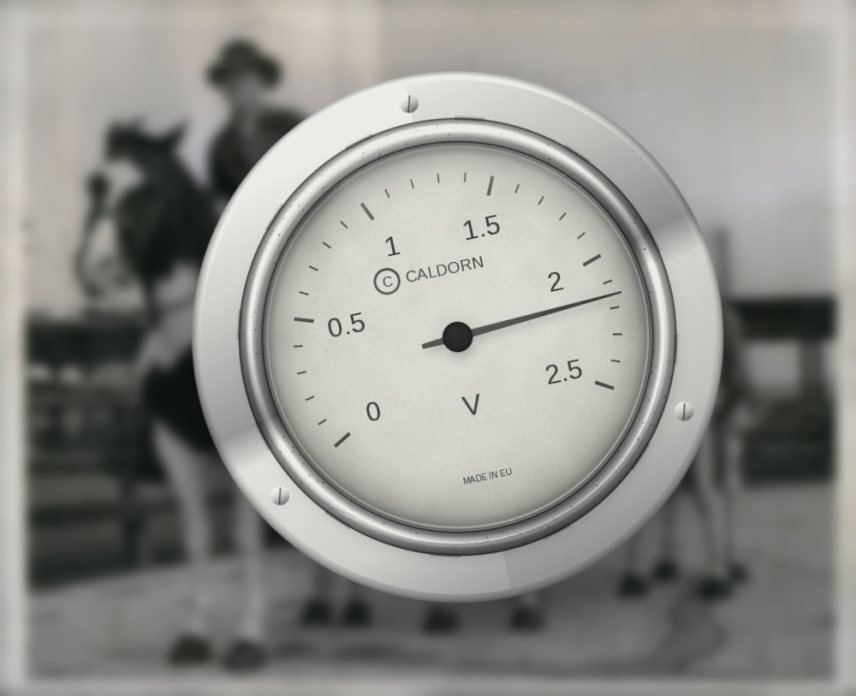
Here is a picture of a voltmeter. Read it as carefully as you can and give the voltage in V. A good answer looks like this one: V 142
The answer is V 2.15
